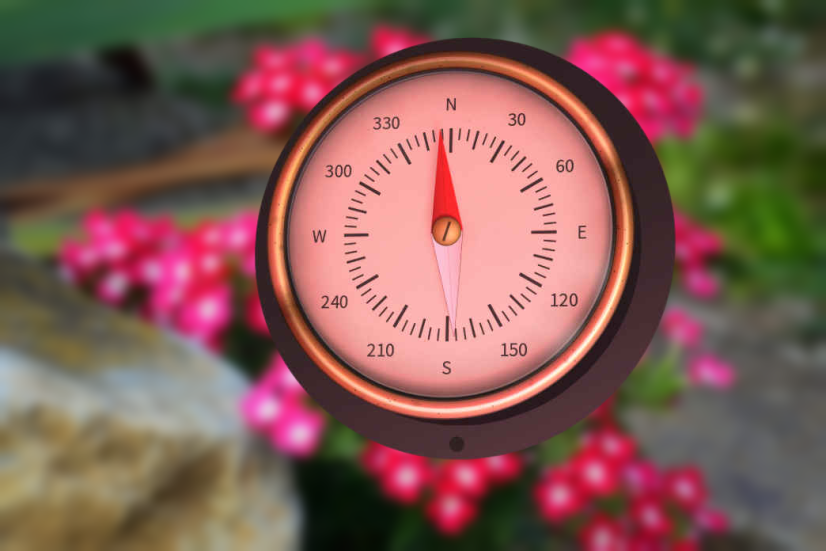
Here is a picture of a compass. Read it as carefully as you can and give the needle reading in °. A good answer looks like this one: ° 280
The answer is ° 355
